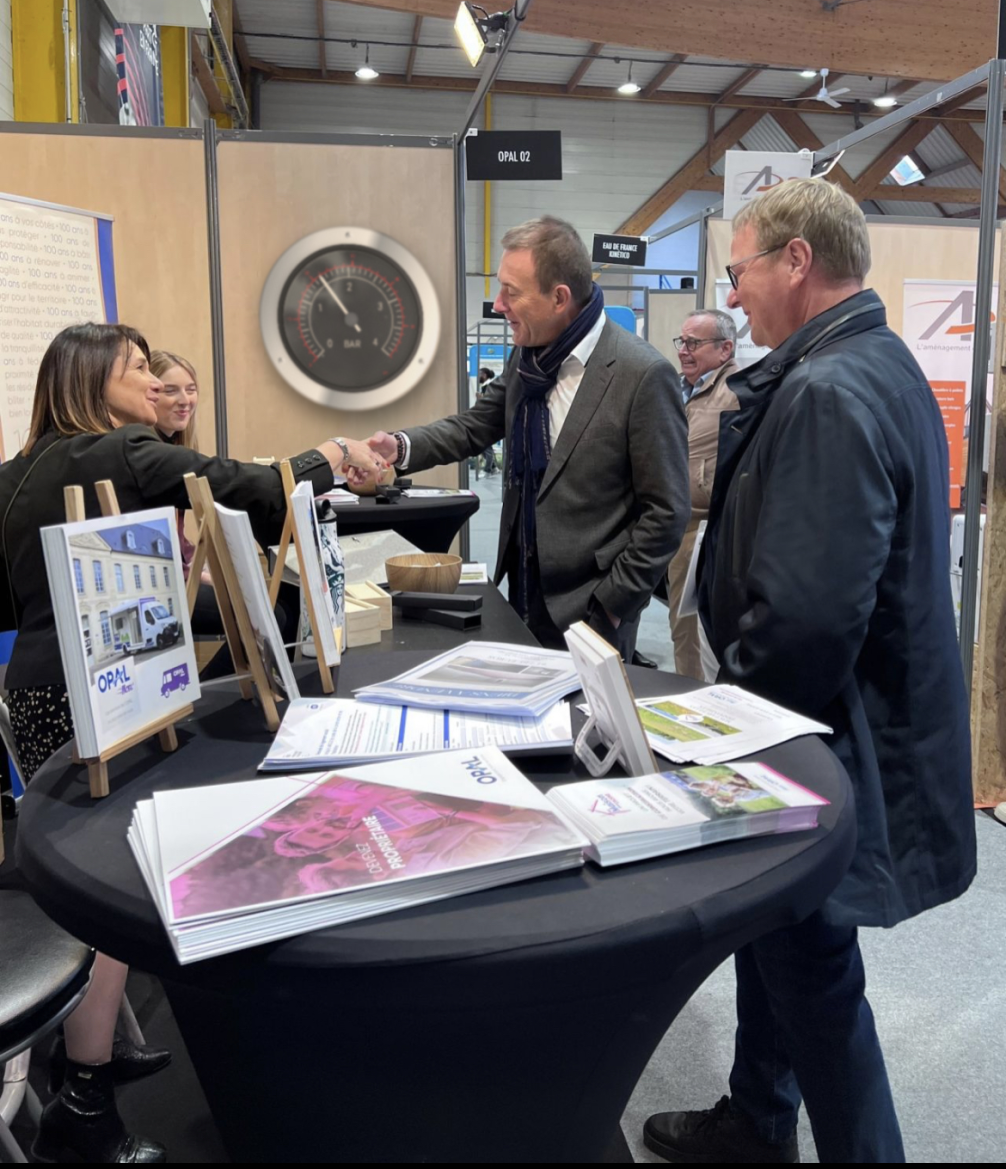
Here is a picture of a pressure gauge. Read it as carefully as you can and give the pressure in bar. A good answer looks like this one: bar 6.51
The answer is bar 1.5
